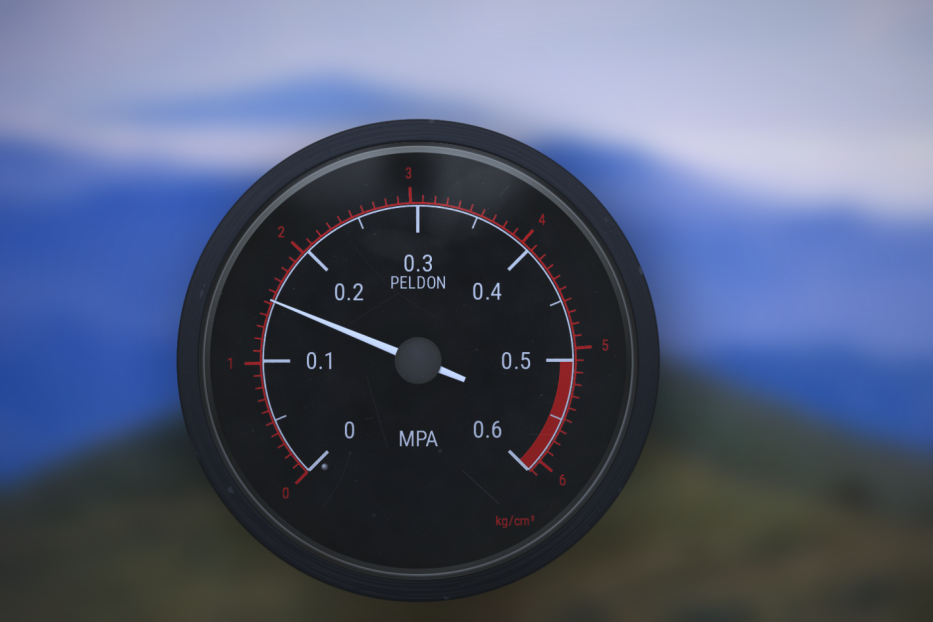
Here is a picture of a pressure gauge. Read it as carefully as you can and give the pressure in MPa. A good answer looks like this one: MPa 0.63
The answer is MPa 0.15
